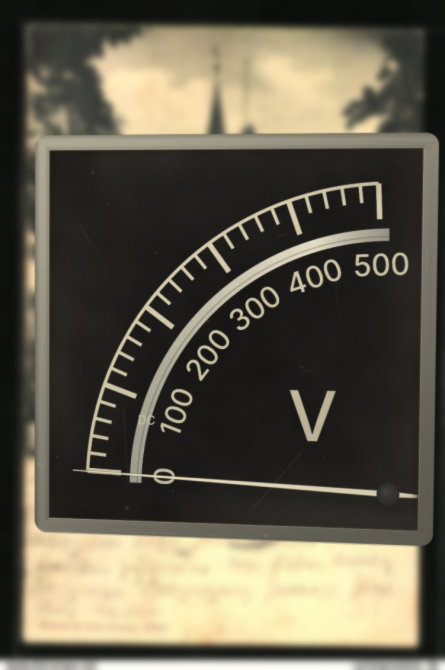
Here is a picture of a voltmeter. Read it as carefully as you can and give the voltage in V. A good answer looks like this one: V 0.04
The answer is V 0
